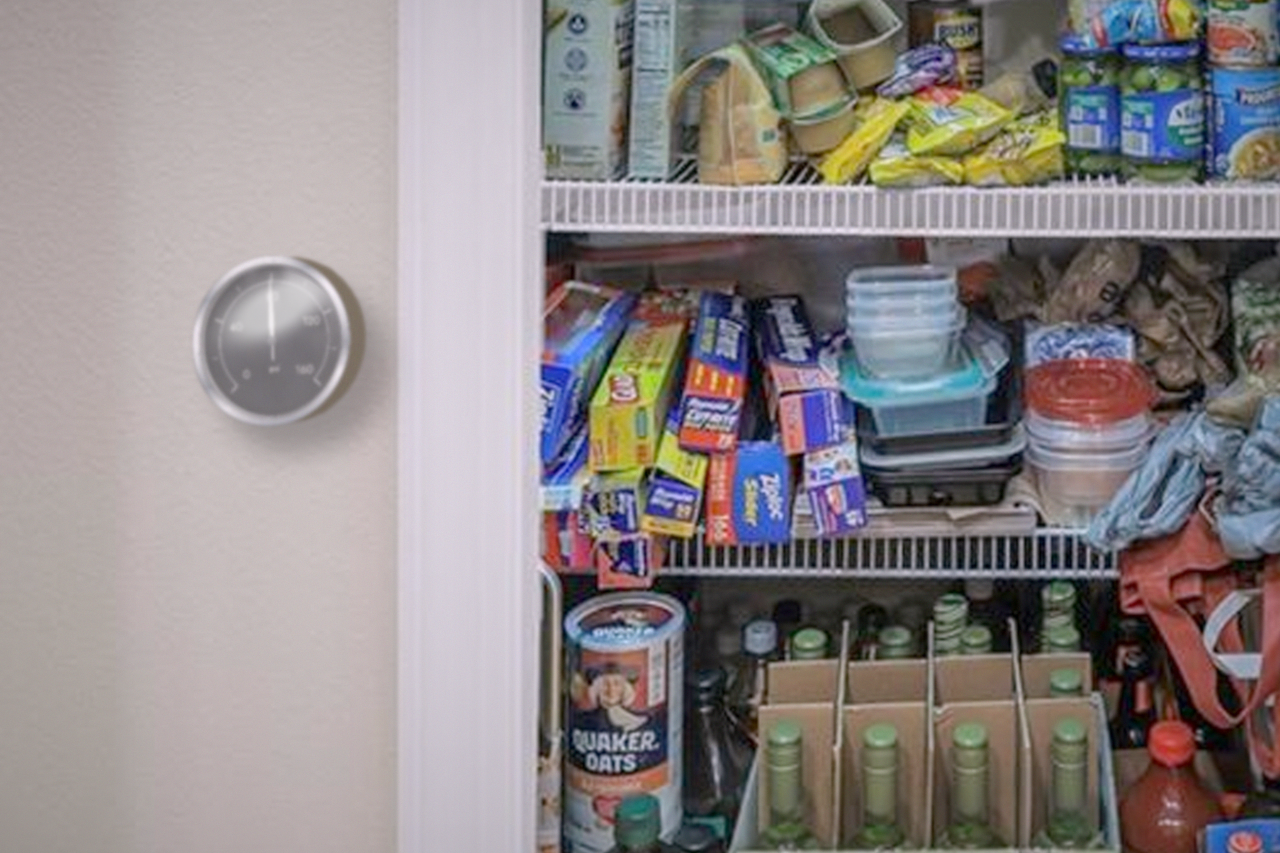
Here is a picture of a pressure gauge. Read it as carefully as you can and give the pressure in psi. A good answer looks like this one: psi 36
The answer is psi 80
